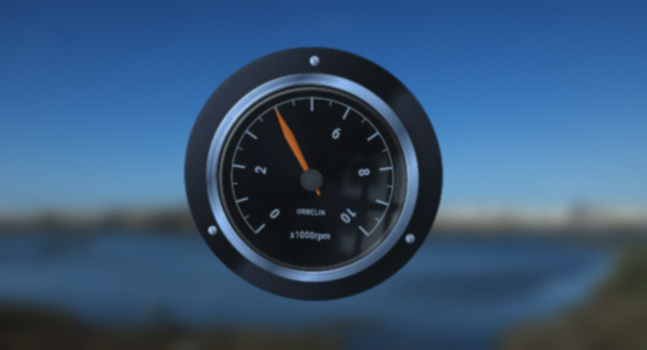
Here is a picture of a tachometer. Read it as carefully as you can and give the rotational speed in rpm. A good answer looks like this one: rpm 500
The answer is rpm 4000
